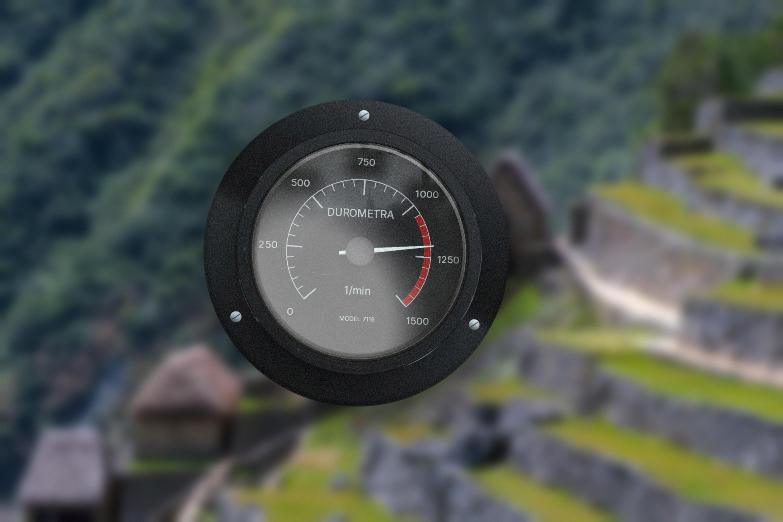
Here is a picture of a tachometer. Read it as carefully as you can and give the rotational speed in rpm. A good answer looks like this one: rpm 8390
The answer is rpm 1200
